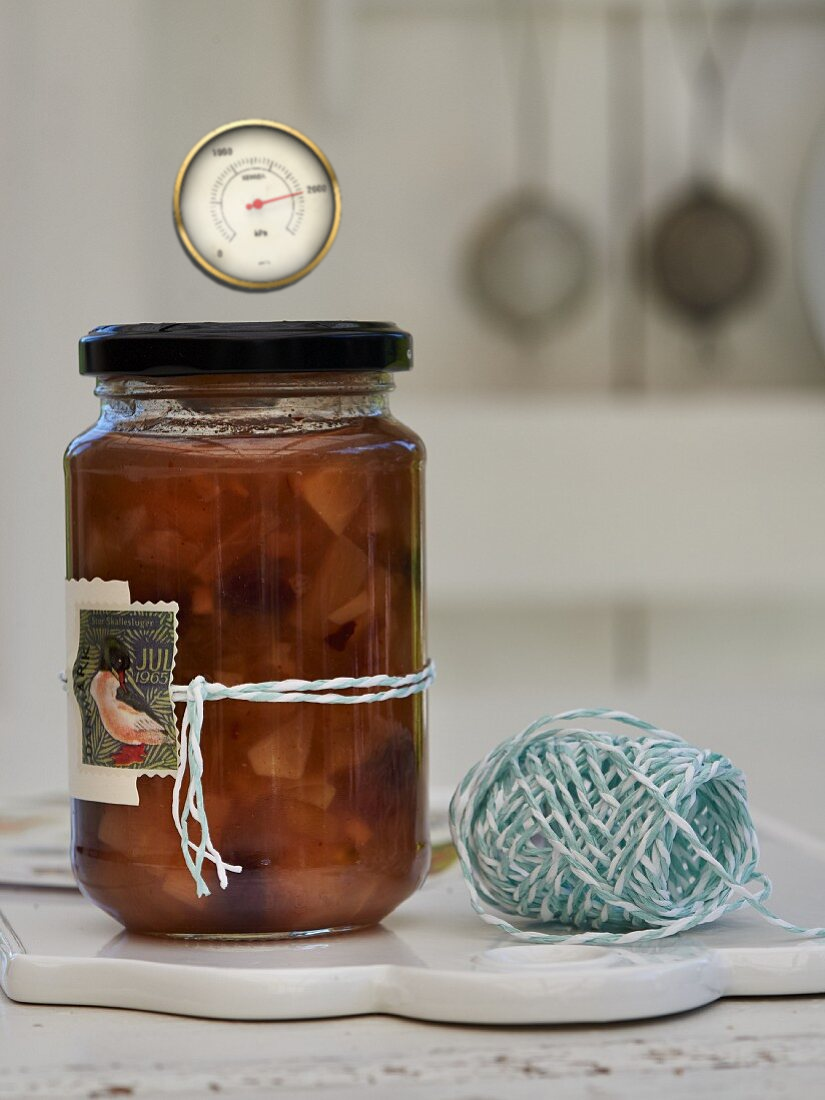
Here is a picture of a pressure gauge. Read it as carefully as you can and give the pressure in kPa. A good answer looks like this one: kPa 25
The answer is kPa 2000
